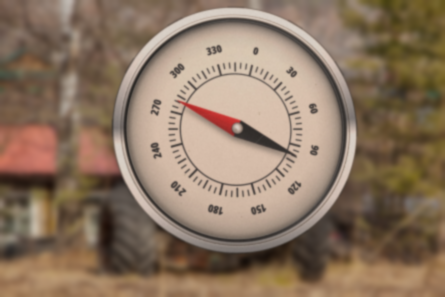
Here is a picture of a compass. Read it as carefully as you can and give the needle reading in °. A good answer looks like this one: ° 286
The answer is ° 280
